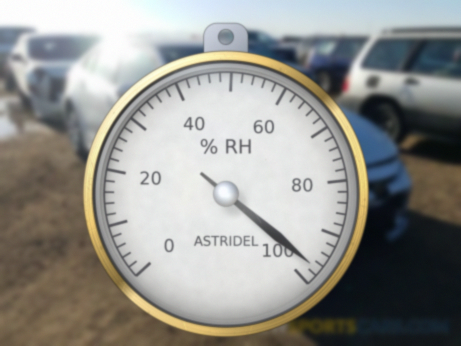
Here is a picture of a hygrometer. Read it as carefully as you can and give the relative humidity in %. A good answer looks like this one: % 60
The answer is % 97
